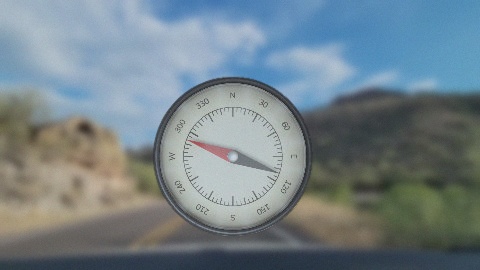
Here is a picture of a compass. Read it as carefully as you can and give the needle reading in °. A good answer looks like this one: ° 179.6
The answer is ° 290
